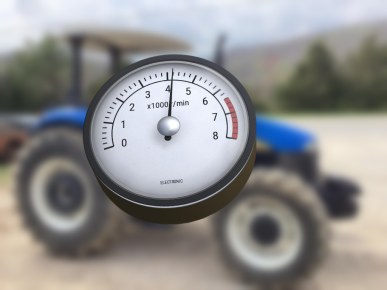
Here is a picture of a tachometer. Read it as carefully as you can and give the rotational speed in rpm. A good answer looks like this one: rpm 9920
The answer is rpm 4200
